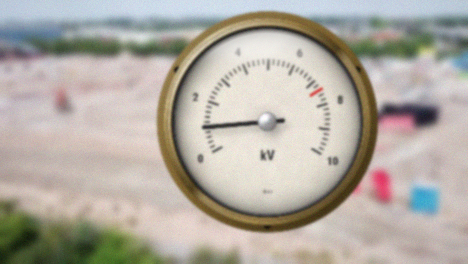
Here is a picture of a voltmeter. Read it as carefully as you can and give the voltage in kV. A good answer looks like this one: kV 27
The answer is kV 1
